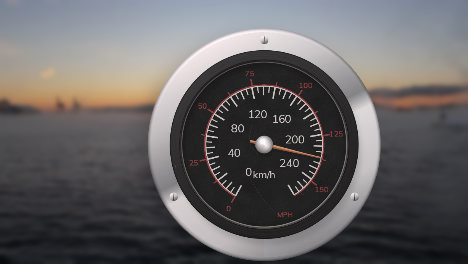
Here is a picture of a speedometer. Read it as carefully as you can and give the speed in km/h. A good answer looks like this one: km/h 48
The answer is km/h 220
